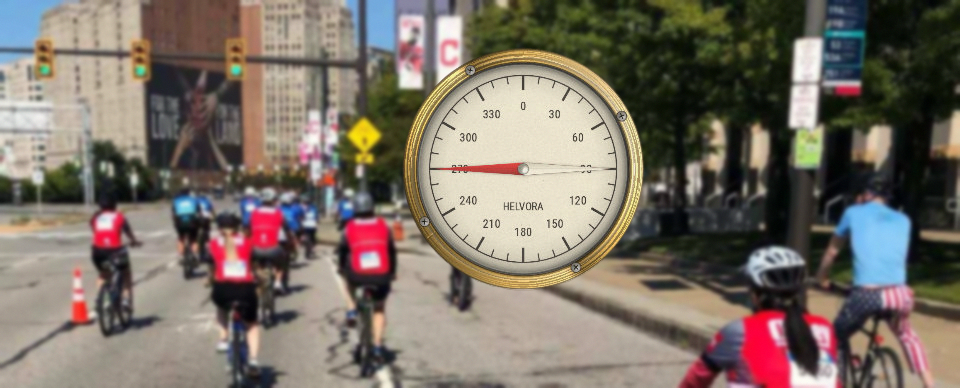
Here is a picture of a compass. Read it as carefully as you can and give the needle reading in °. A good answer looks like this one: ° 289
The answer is ° 270
